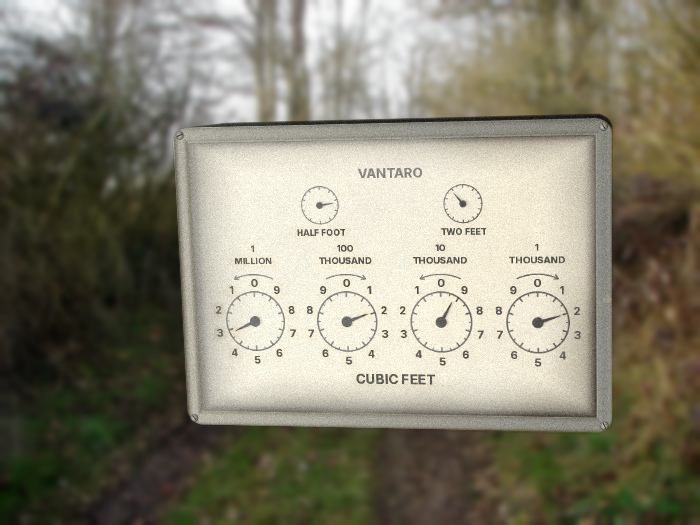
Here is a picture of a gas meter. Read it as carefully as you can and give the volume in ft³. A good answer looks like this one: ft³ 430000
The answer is ft³ 319200
